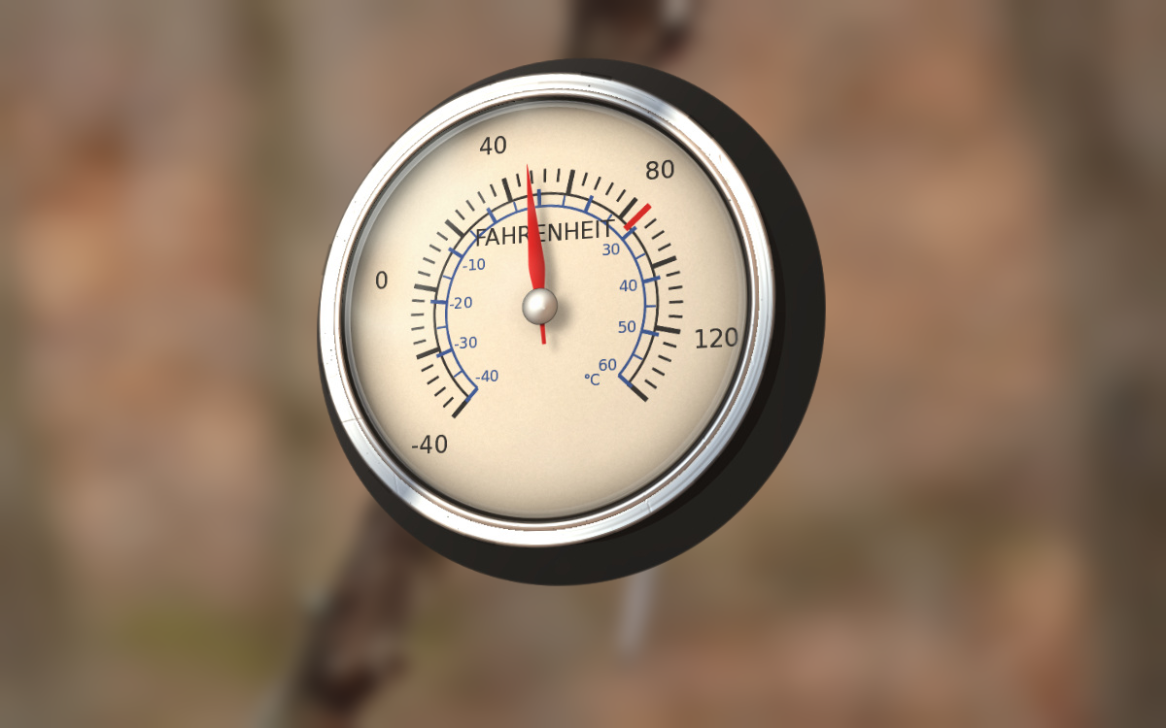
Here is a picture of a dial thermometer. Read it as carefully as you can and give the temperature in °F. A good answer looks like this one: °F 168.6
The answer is °F 48
